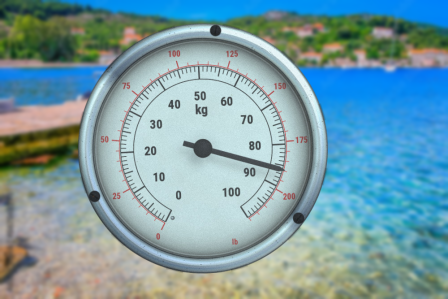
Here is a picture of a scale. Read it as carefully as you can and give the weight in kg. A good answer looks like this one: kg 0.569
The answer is kg 86
